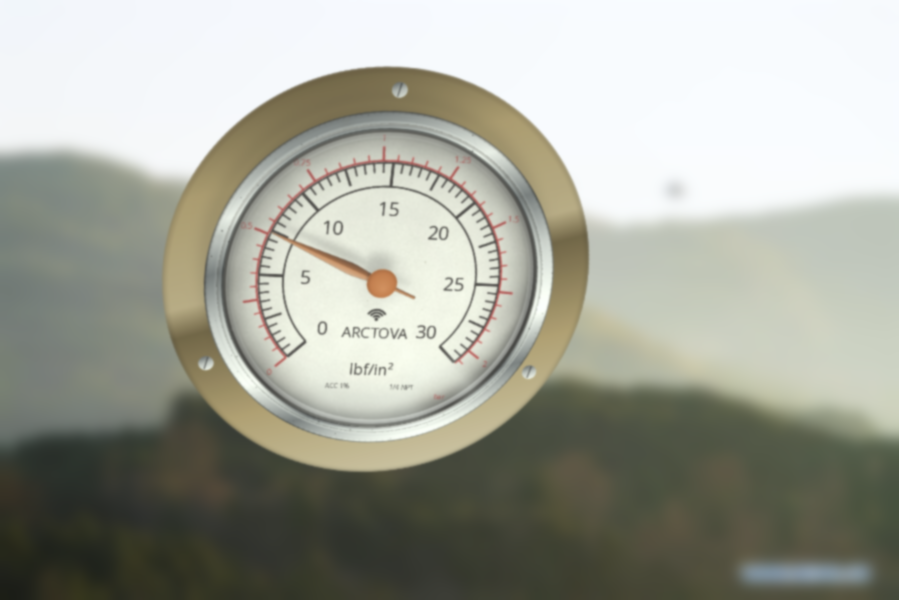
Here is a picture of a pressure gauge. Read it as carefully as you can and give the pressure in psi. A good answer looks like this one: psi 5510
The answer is psi 7.5
